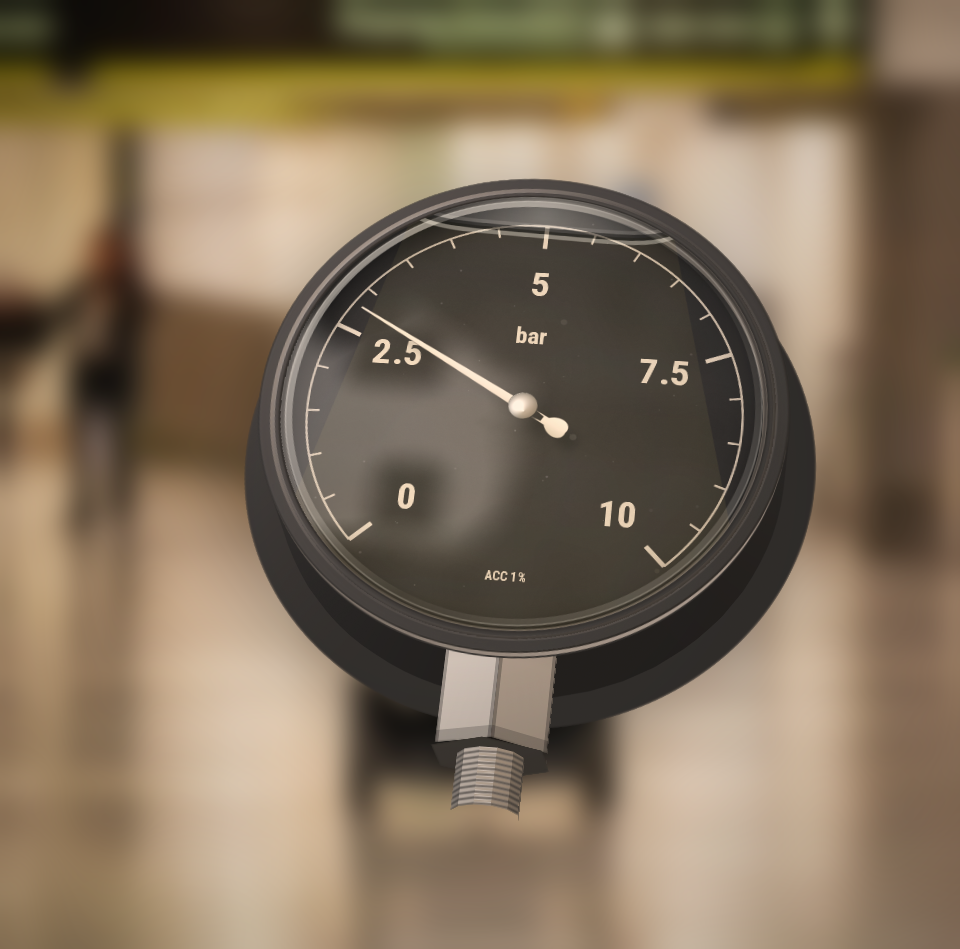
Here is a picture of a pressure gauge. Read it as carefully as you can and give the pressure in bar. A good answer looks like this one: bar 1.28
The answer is bar 2.75
